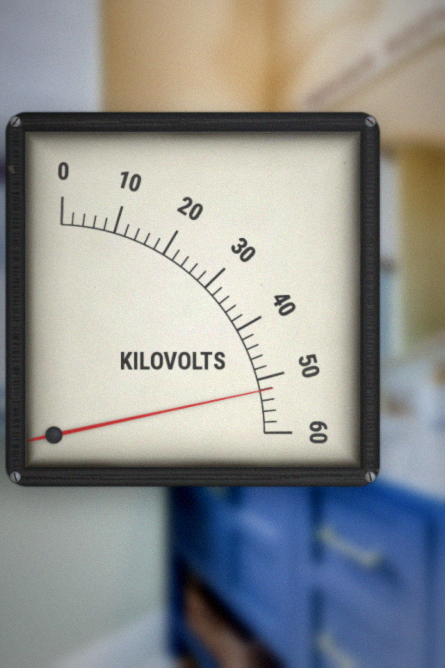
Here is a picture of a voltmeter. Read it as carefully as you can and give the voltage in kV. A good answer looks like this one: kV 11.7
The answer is kV 52
